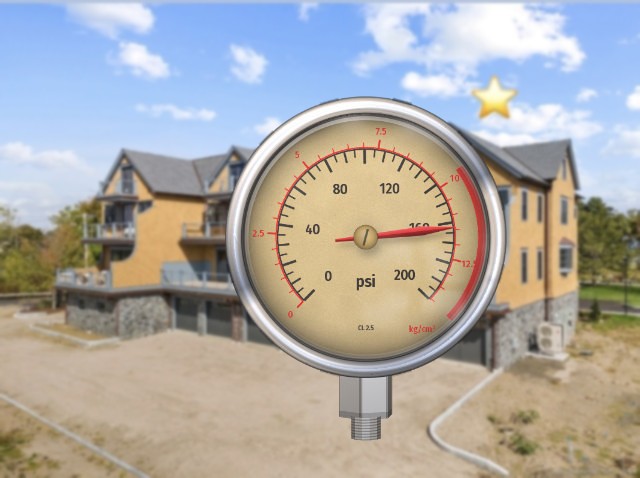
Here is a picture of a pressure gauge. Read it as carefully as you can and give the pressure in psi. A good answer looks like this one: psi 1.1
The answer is psi 162.5
